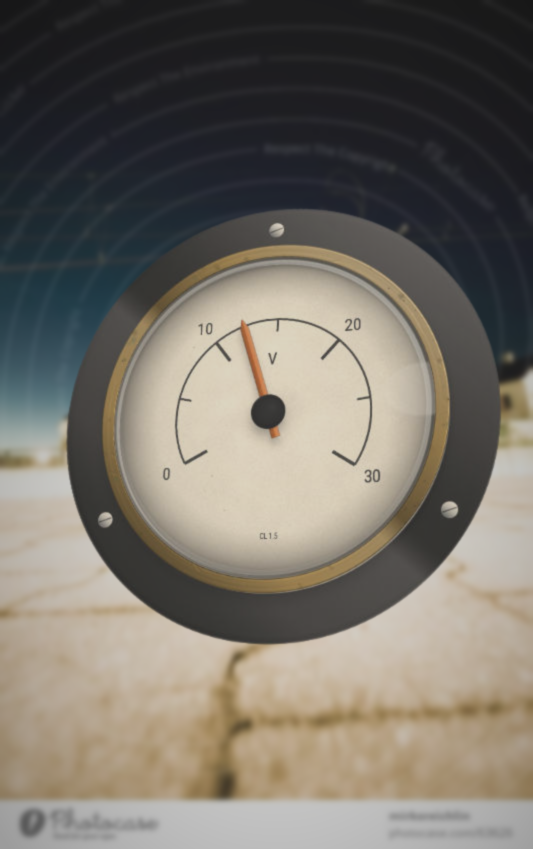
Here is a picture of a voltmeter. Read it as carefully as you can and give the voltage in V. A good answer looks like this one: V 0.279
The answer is V 12.5
